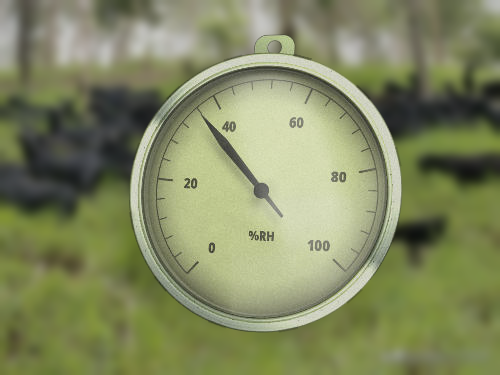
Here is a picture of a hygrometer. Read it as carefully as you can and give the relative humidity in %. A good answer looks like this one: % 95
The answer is % 36
